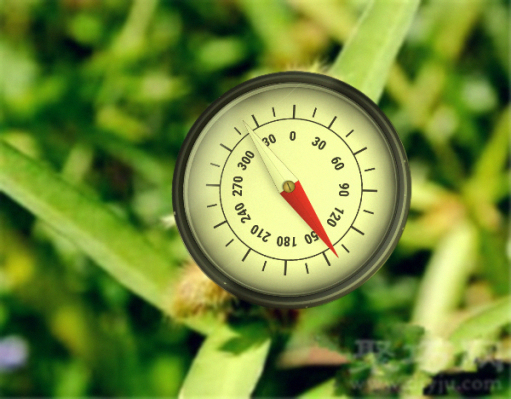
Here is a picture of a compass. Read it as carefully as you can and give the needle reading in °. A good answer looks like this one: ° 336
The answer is ° 142.5
